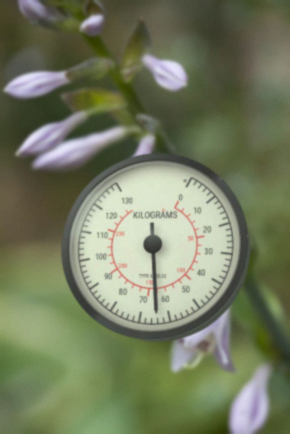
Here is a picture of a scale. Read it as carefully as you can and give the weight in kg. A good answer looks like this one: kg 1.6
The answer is kg 64
